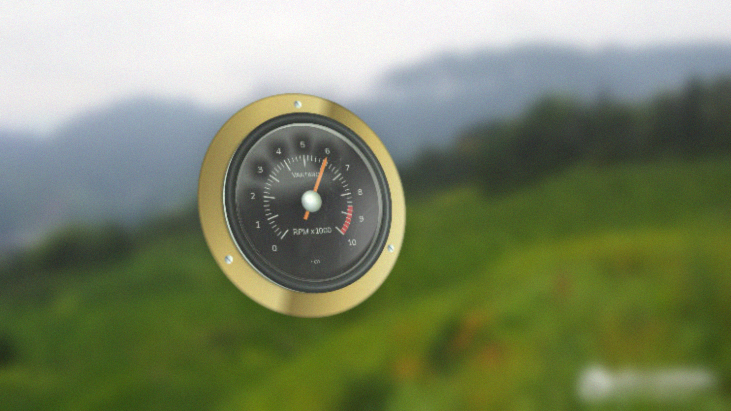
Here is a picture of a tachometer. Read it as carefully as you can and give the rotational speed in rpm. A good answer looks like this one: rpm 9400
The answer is rpm 6000
